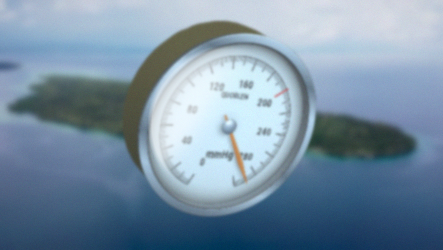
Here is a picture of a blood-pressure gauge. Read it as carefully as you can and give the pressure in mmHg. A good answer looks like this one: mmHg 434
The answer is mmHg 290
